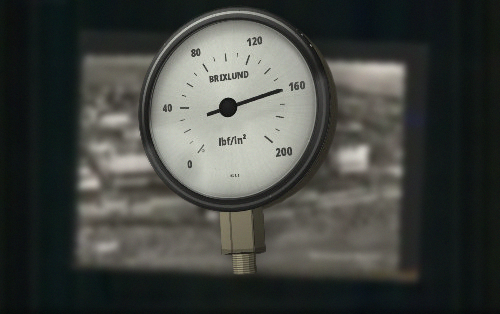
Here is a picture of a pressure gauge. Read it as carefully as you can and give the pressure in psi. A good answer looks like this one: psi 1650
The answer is psi 160
